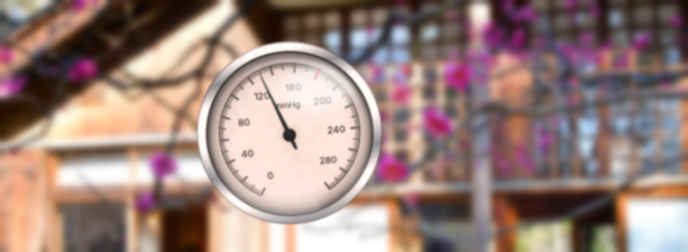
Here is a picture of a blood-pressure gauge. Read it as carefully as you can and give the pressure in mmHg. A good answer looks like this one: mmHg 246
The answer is mmHg 130
